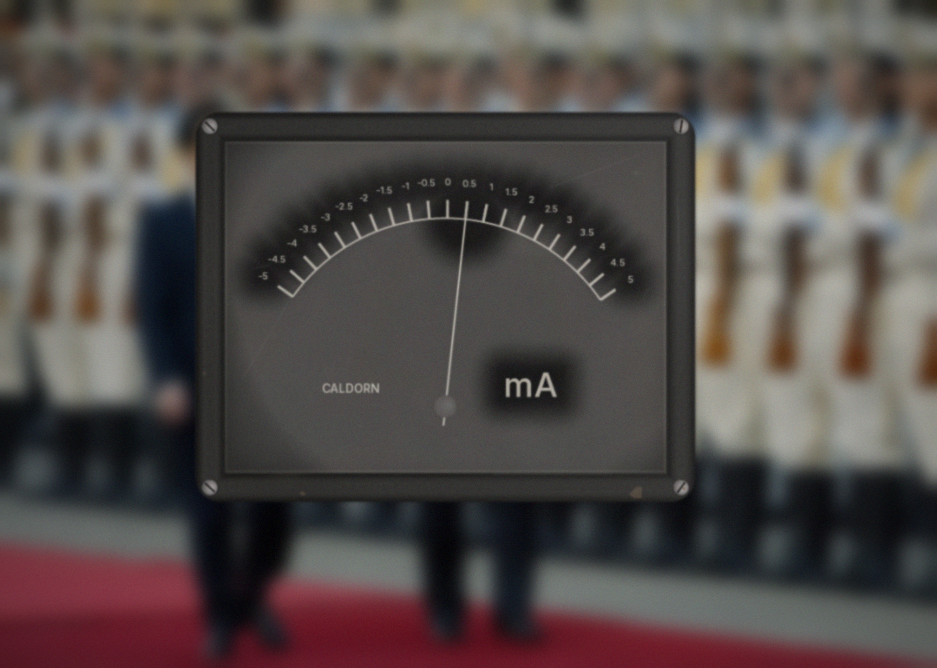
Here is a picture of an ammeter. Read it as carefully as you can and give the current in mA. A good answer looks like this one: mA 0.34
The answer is mA 0.5
